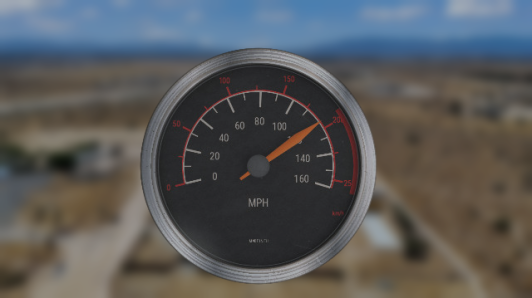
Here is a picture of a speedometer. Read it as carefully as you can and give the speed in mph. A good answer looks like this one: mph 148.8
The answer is mph 120
